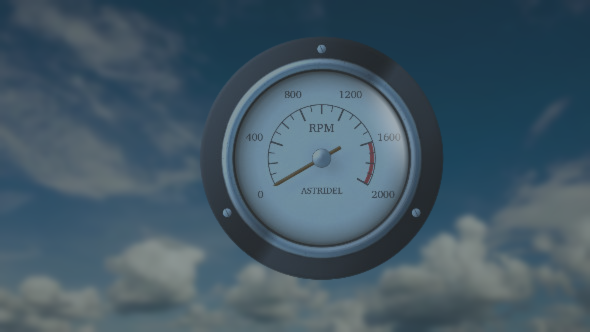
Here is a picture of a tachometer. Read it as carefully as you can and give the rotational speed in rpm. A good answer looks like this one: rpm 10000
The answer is rpm 0
